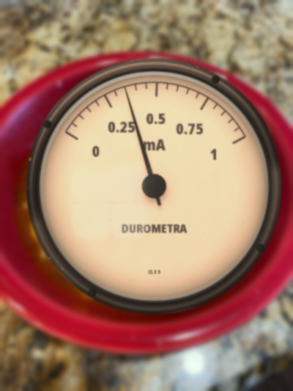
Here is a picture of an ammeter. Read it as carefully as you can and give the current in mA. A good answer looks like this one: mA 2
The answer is mA 0.35
